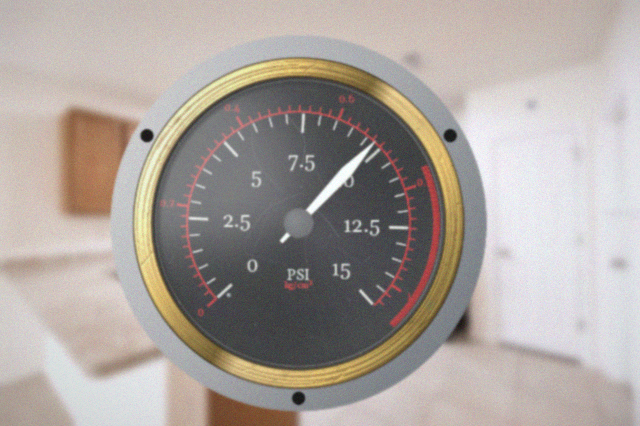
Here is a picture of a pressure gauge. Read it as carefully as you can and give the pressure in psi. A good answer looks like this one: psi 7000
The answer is psi 9.75
